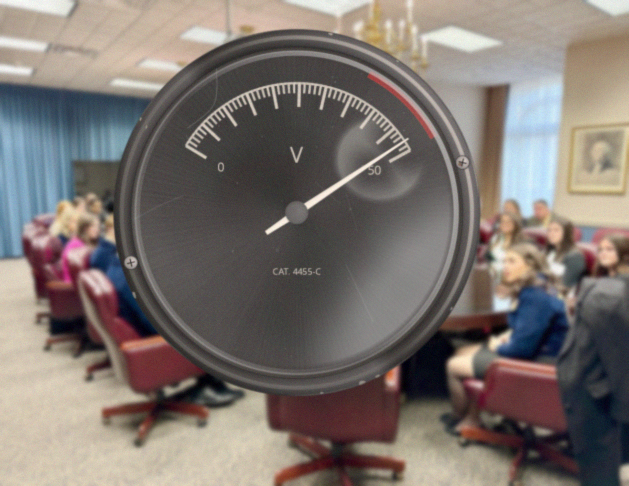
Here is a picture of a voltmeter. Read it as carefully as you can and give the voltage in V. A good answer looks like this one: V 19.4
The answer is V 48
